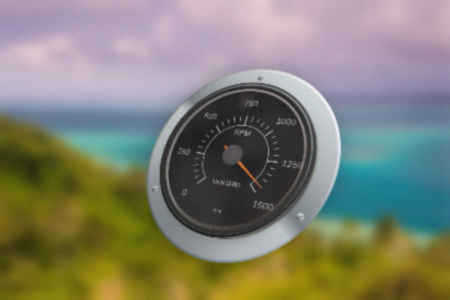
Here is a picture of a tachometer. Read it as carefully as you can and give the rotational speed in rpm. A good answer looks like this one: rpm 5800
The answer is rpm 1450
